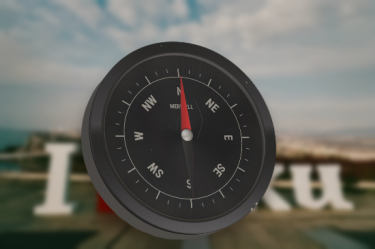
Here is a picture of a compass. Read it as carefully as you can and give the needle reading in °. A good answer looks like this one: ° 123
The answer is ° 0
